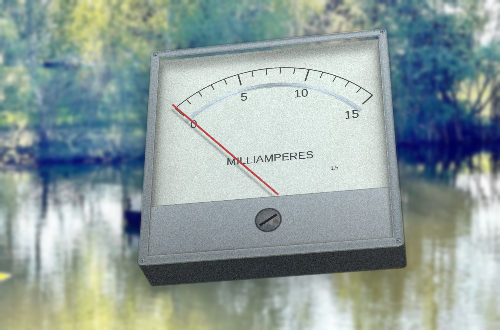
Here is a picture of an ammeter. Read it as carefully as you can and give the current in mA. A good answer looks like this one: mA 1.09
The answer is mA 0
